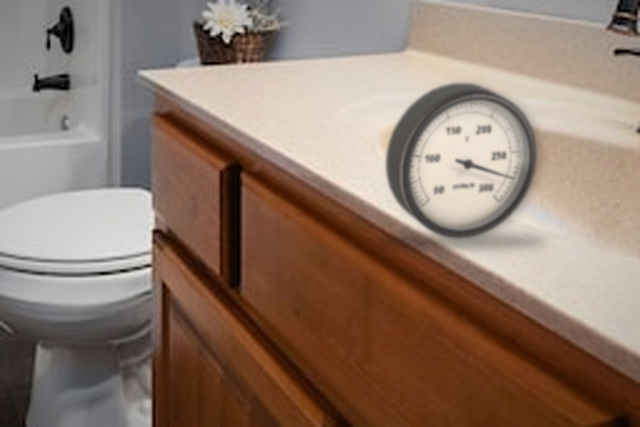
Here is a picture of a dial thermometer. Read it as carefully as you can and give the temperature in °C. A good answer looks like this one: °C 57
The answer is °C 275
